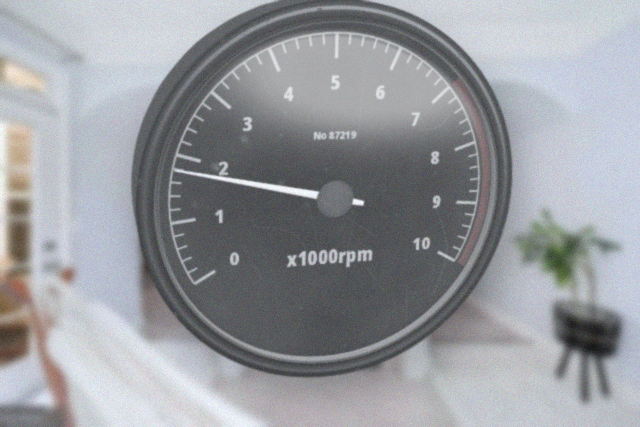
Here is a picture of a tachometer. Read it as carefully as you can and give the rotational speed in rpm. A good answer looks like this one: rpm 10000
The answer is rpm 1800
